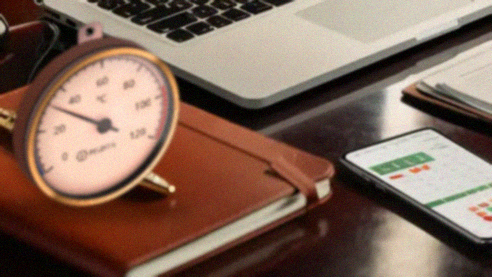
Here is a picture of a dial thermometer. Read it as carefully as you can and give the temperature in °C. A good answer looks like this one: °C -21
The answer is °C 32
